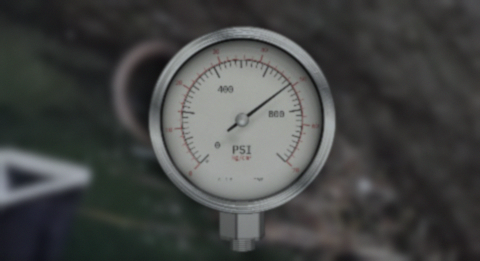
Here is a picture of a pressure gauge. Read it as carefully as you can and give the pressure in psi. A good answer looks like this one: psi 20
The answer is psi 700
